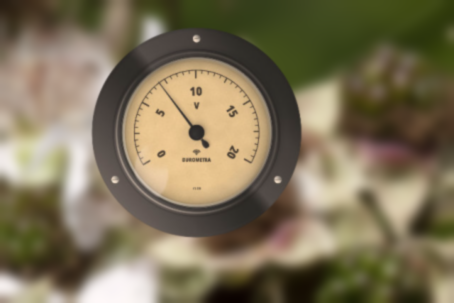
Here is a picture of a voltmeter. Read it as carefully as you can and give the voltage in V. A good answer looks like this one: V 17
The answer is V 7
